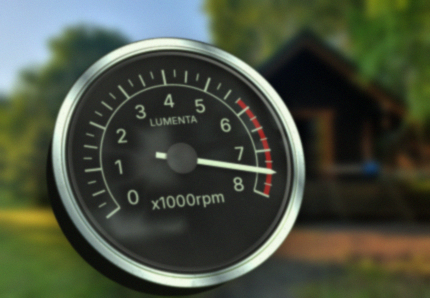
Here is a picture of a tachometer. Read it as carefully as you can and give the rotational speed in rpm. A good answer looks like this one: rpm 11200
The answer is rpm 7500
